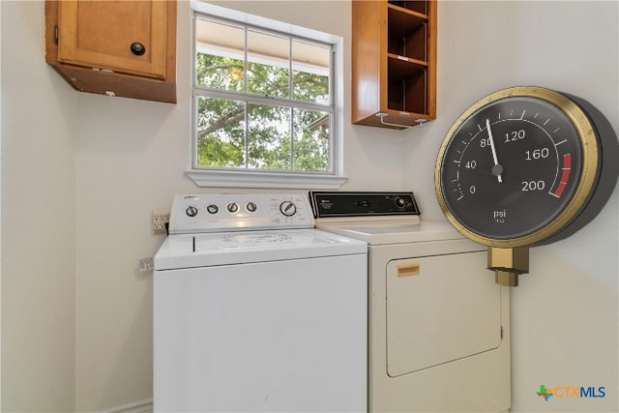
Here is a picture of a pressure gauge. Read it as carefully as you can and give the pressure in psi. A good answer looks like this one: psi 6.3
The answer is psi 90
